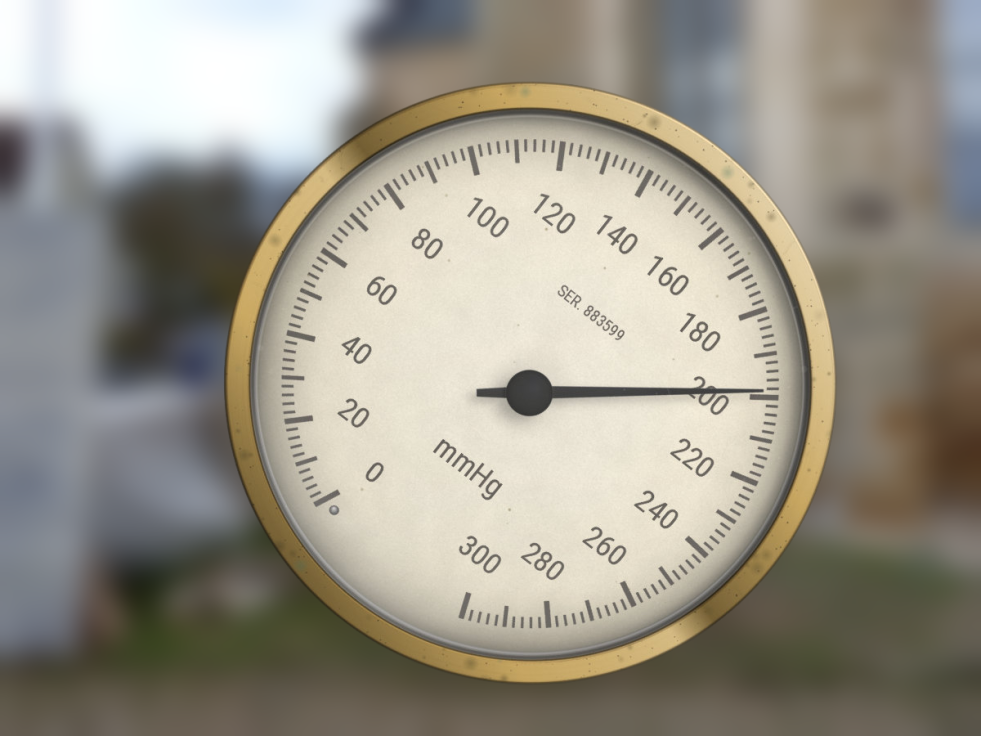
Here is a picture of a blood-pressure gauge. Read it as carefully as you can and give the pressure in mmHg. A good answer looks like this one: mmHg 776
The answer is mmHg 198
